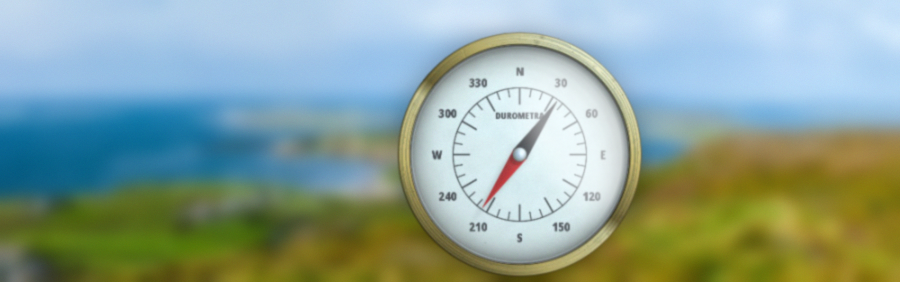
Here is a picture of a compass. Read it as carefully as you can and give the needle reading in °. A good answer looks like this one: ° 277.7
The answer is ° 215
